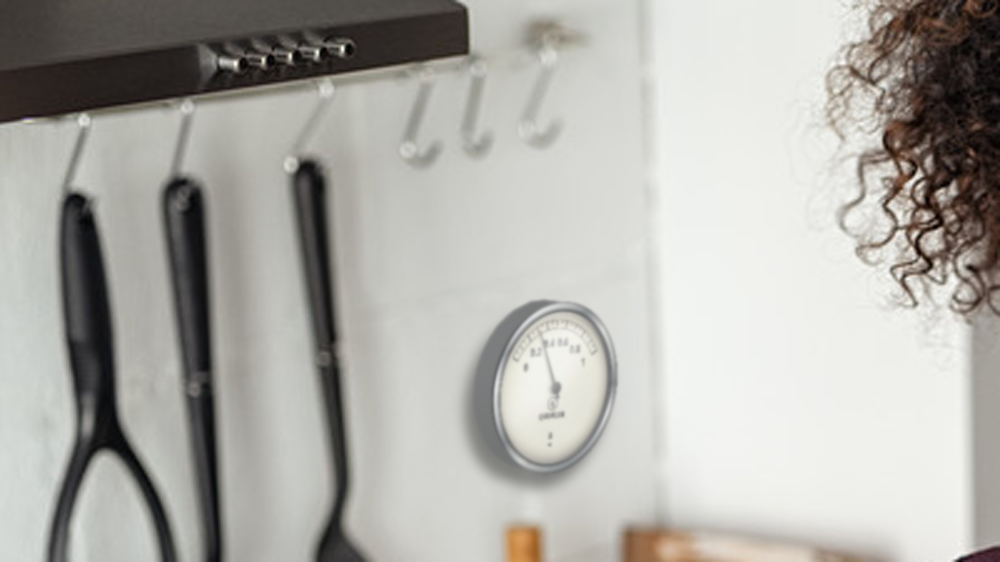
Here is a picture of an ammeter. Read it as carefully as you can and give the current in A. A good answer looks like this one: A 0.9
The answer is A 0.3
